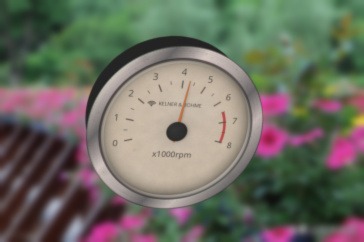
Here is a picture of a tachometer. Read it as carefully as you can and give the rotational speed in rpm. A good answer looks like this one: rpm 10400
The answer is rpm 4250
